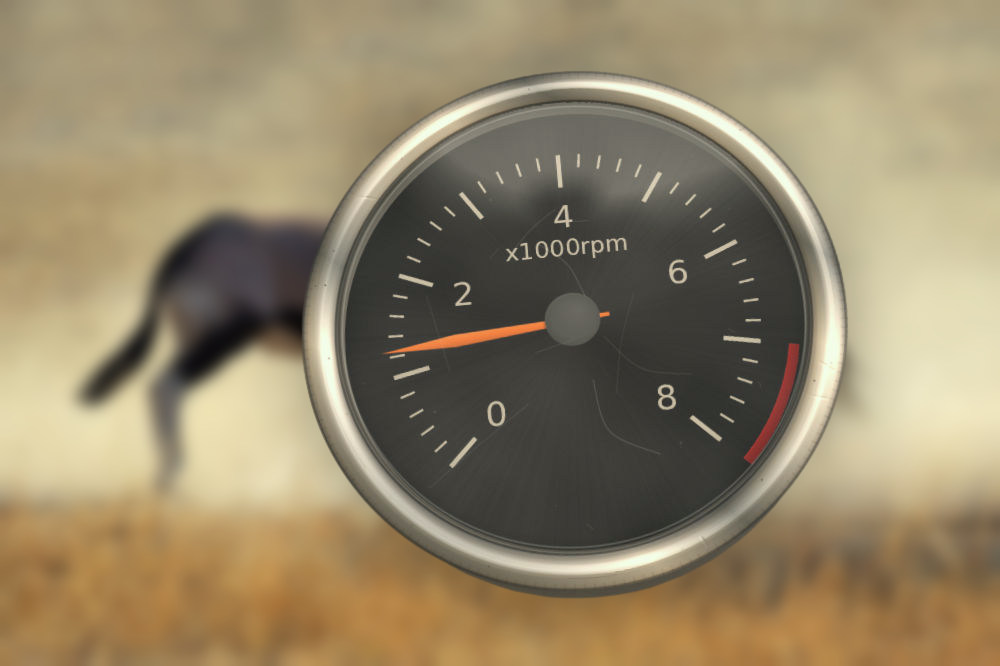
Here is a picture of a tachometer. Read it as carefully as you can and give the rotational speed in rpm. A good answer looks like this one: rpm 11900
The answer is rpm 1200
